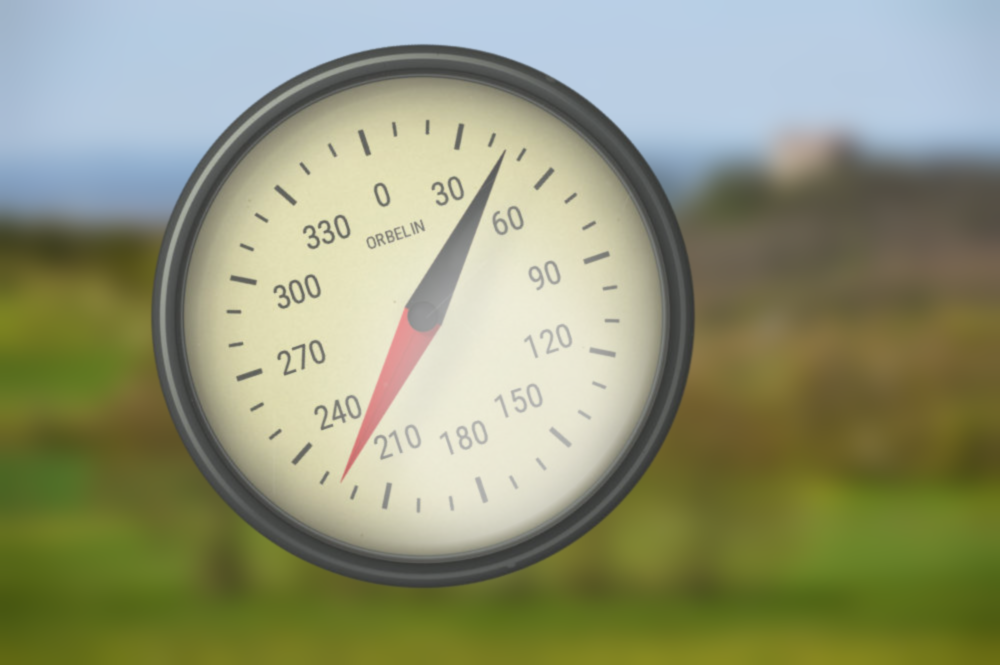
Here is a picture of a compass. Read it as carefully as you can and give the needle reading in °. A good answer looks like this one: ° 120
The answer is ° 225
